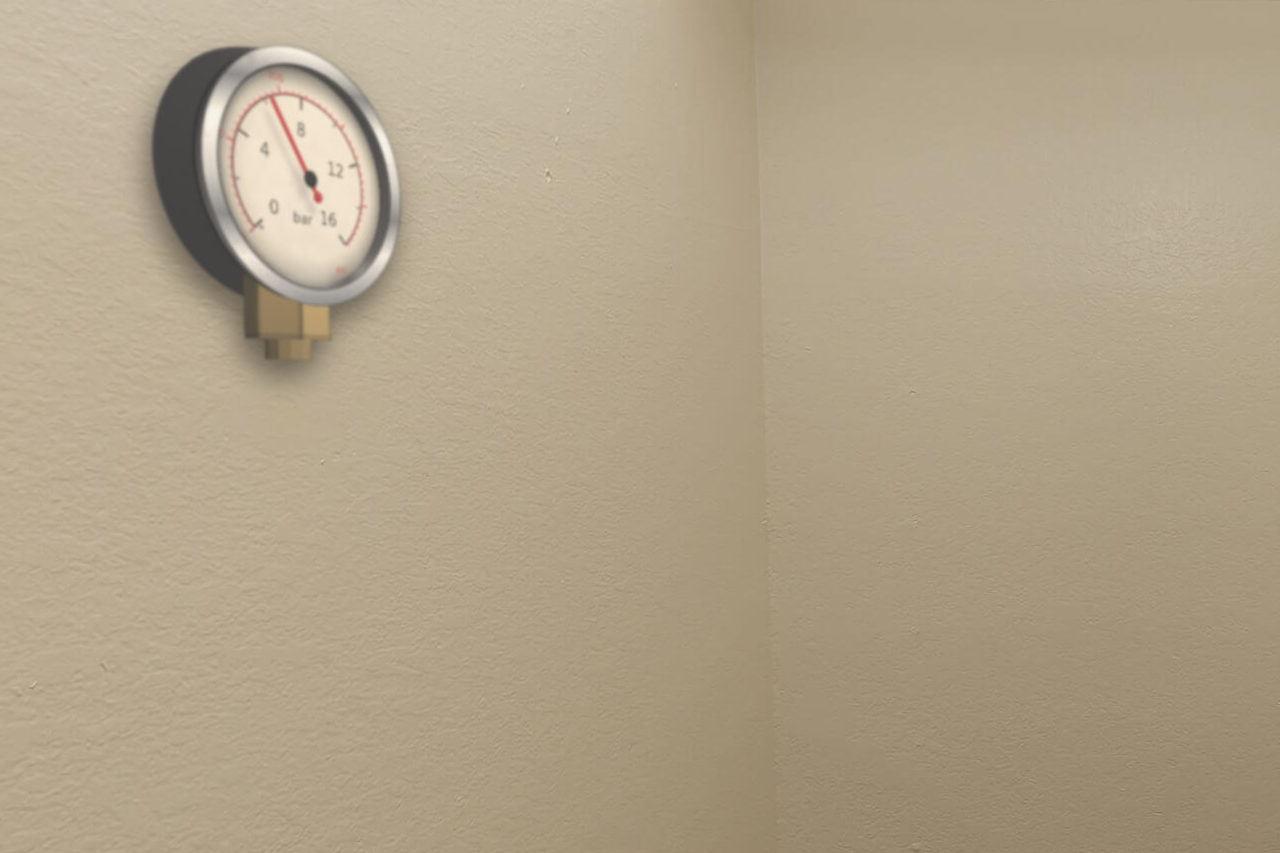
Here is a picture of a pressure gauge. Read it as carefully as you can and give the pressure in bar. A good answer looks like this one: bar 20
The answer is bar 6
